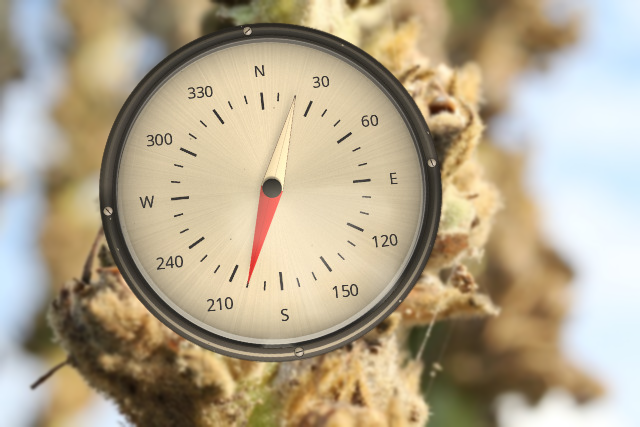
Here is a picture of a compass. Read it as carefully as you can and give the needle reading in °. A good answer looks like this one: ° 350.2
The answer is ° 200
